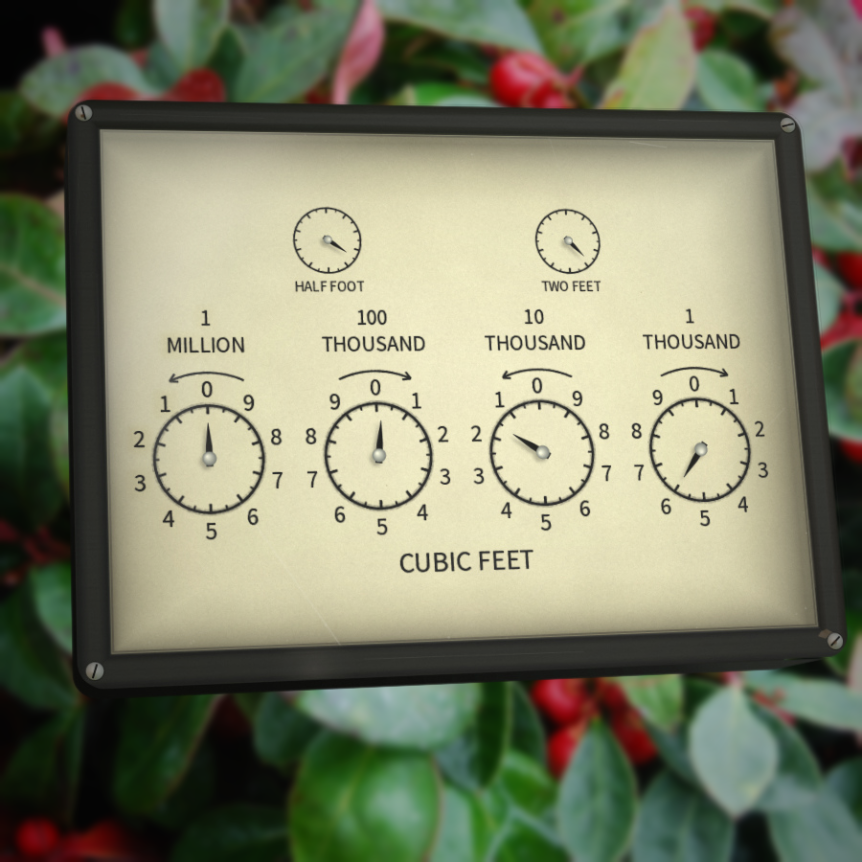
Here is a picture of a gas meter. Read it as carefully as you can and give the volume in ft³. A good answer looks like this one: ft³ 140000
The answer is ft³ 1600
